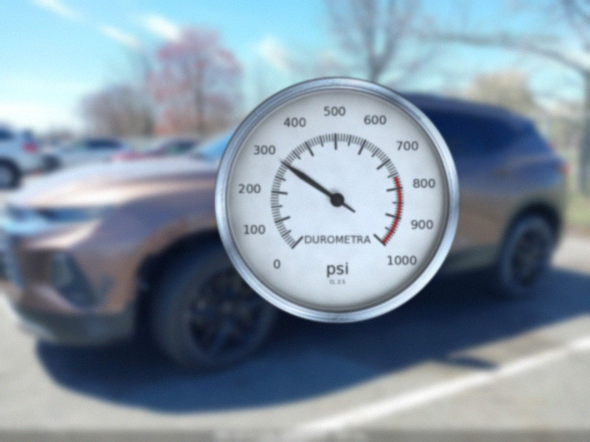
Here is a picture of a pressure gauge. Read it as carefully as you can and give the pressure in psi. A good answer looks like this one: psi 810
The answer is psi 300
